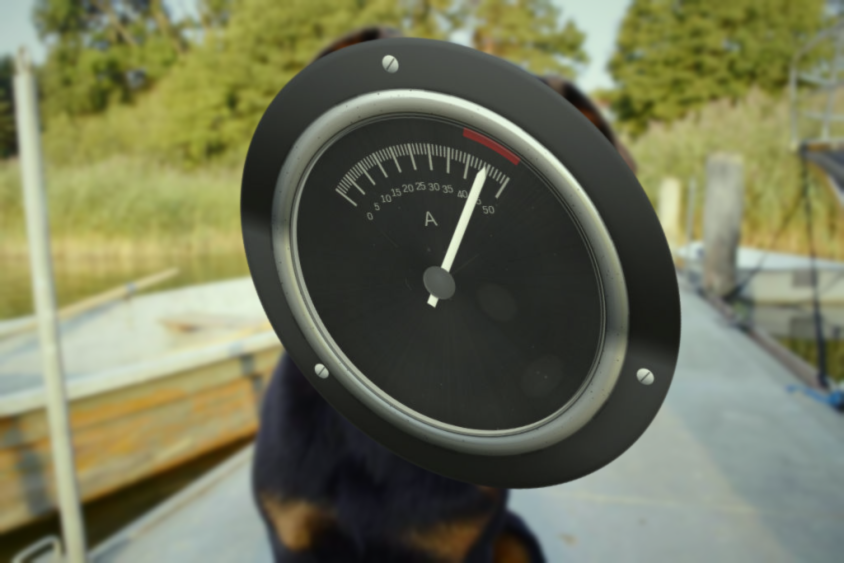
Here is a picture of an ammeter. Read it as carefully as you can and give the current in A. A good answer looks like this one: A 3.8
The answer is A 45
